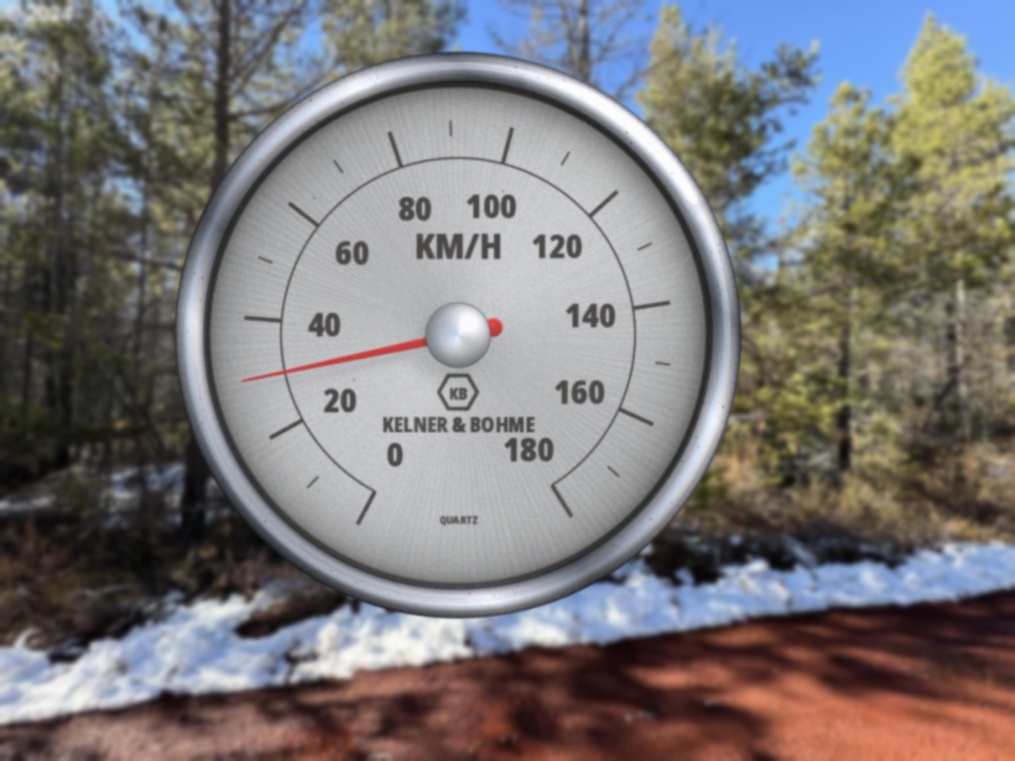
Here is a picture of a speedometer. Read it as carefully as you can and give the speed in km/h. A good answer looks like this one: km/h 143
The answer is km/h 30
